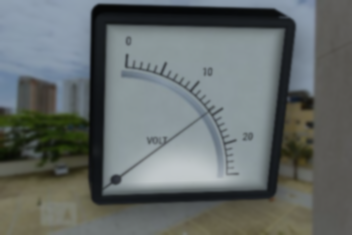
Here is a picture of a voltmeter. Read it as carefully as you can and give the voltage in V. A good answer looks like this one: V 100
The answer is V 14
